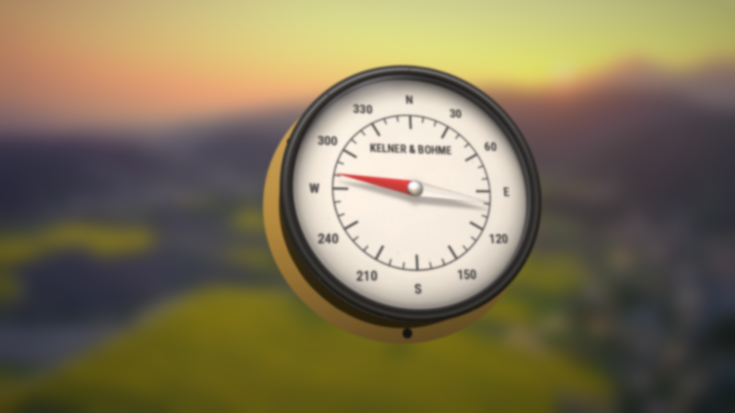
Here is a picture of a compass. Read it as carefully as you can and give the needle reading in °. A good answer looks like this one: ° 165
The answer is ° 280
